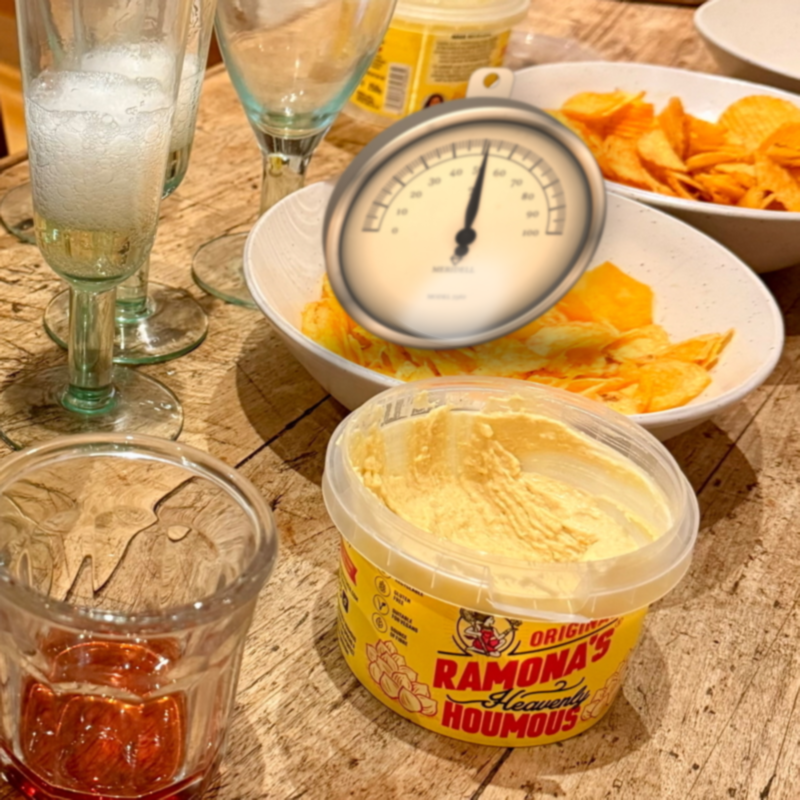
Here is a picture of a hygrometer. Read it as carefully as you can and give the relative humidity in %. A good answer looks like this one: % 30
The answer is % 50
